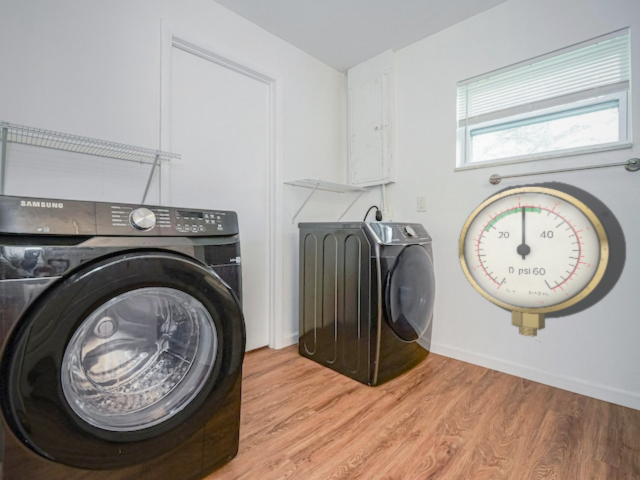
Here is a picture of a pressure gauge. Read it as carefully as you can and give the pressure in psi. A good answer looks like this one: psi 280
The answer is psi 30
